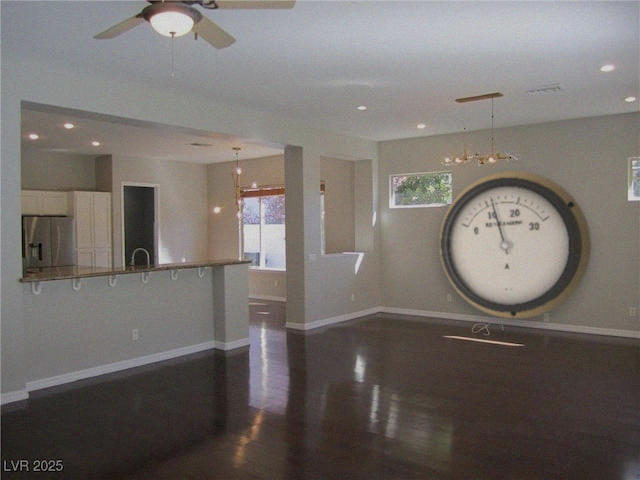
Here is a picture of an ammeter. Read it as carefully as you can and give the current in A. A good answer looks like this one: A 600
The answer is A 12
